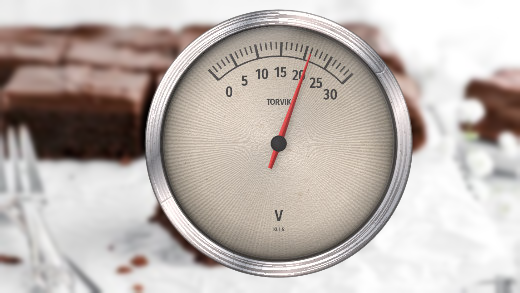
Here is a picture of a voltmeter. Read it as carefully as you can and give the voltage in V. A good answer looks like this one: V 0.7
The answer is V 21
